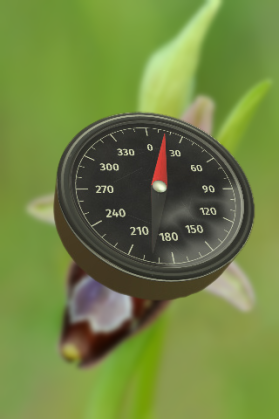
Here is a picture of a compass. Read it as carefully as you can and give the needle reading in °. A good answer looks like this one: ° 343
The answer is ° 15
